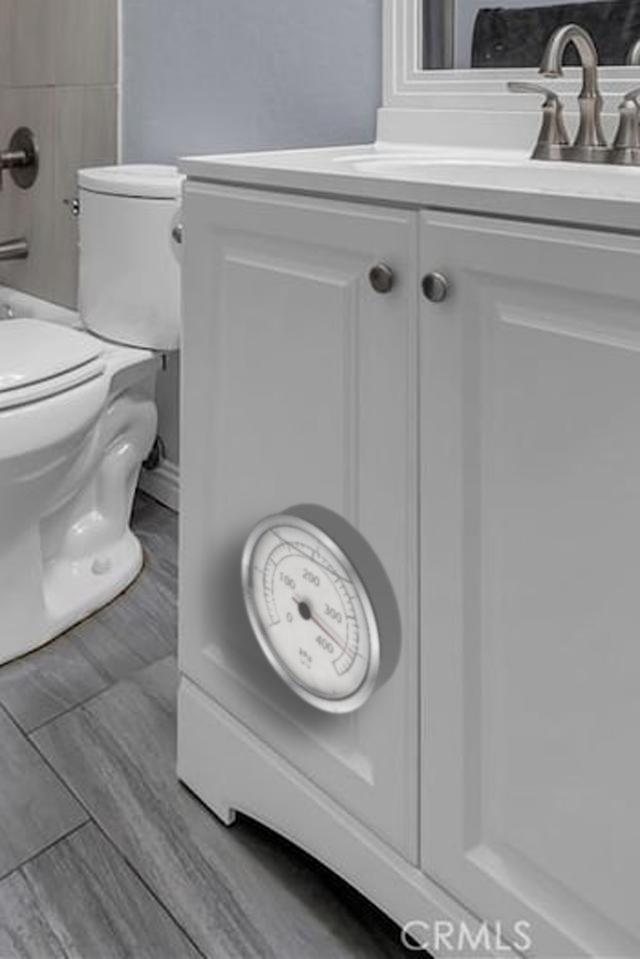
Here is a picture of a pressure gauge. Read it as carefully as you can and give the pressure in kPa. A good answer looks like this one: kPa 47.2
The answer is kPa 350
